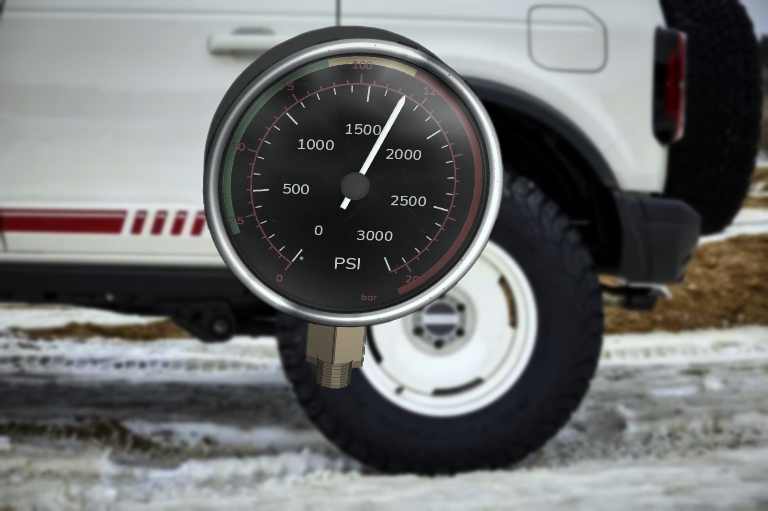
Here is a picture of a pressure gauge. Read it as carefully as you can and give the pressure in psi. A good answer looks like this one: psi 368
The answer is psi 1700
